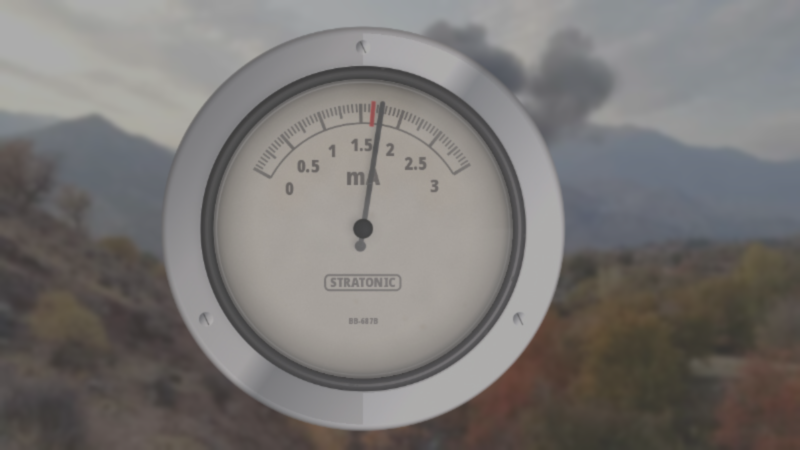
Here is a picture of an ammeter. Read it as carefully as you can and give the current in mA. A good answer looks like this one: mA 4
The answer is mA 1.75
